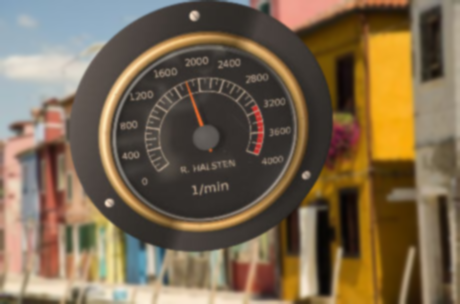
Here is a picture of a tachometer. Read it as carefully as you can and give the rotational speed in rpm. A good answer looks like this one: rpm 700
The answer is rpm 1800
